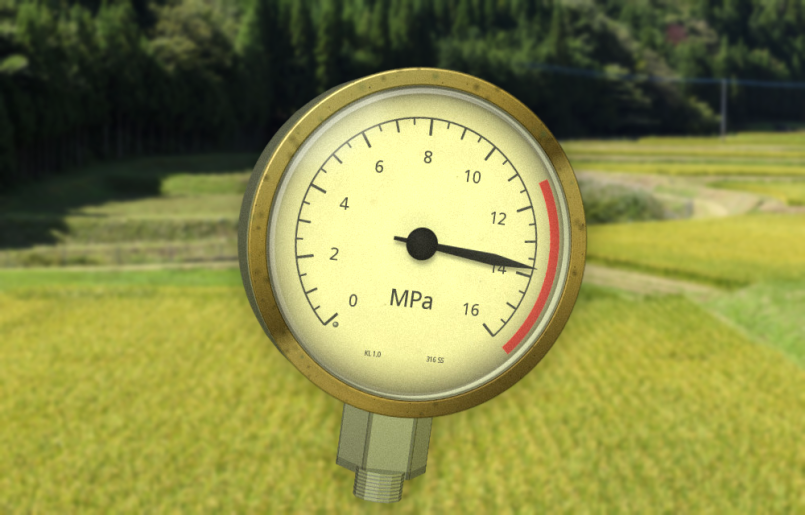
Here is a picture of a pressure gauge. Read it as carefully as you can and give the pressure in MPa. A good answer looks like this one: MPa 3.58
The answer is MPa 13.75
